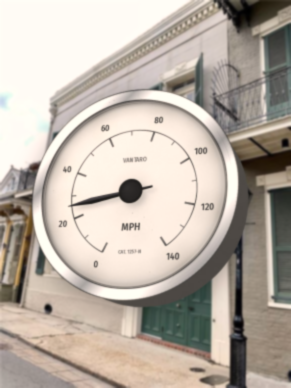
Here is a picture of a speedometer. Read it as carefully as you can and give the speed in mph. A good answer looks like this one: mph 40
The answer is mph 25
